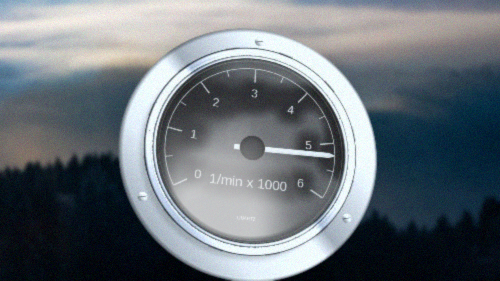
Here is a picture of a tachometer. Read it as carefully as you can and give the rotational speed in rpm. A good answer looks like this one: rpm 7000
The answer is rpm 5250
